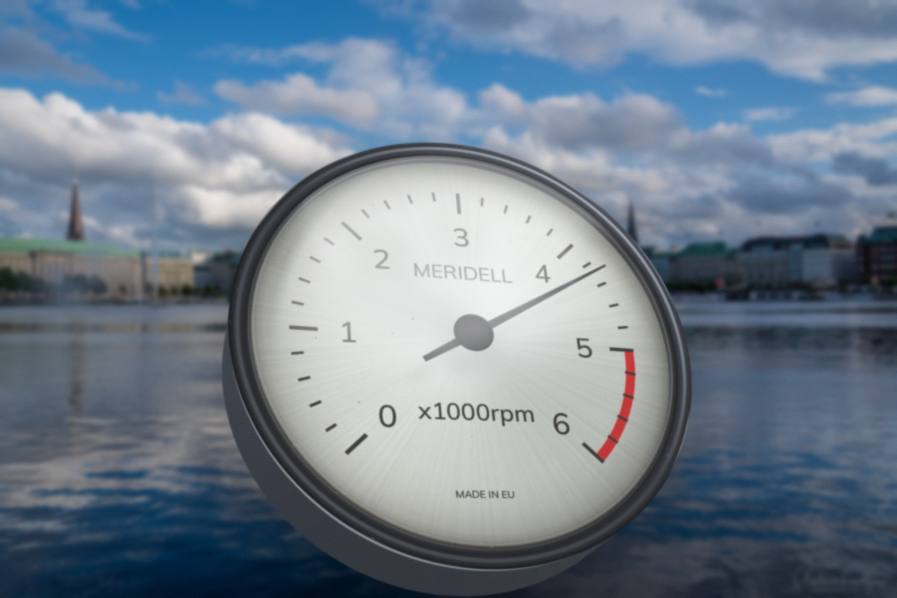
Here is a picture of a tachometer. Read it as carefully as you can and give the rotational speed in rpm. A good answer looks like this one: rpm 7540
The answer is rpm 4300
